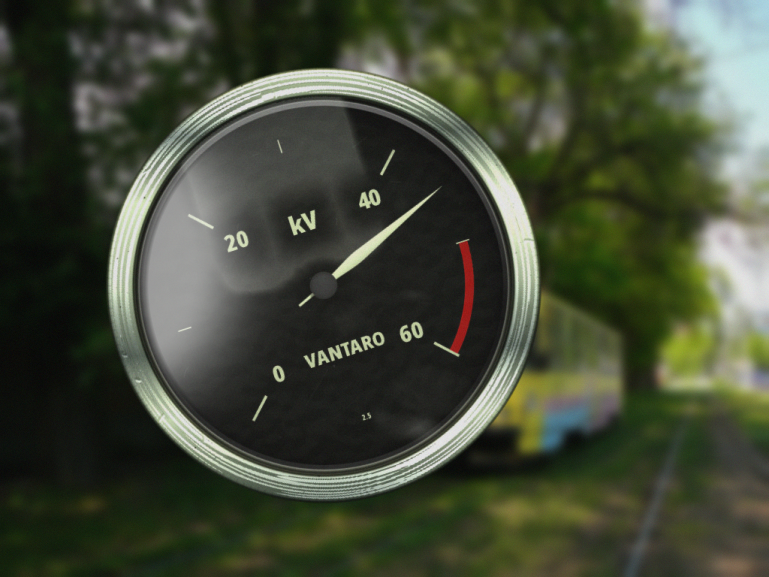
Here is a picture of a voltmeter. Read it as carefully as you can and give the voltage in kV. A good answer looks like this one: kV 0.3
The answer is kV 45
